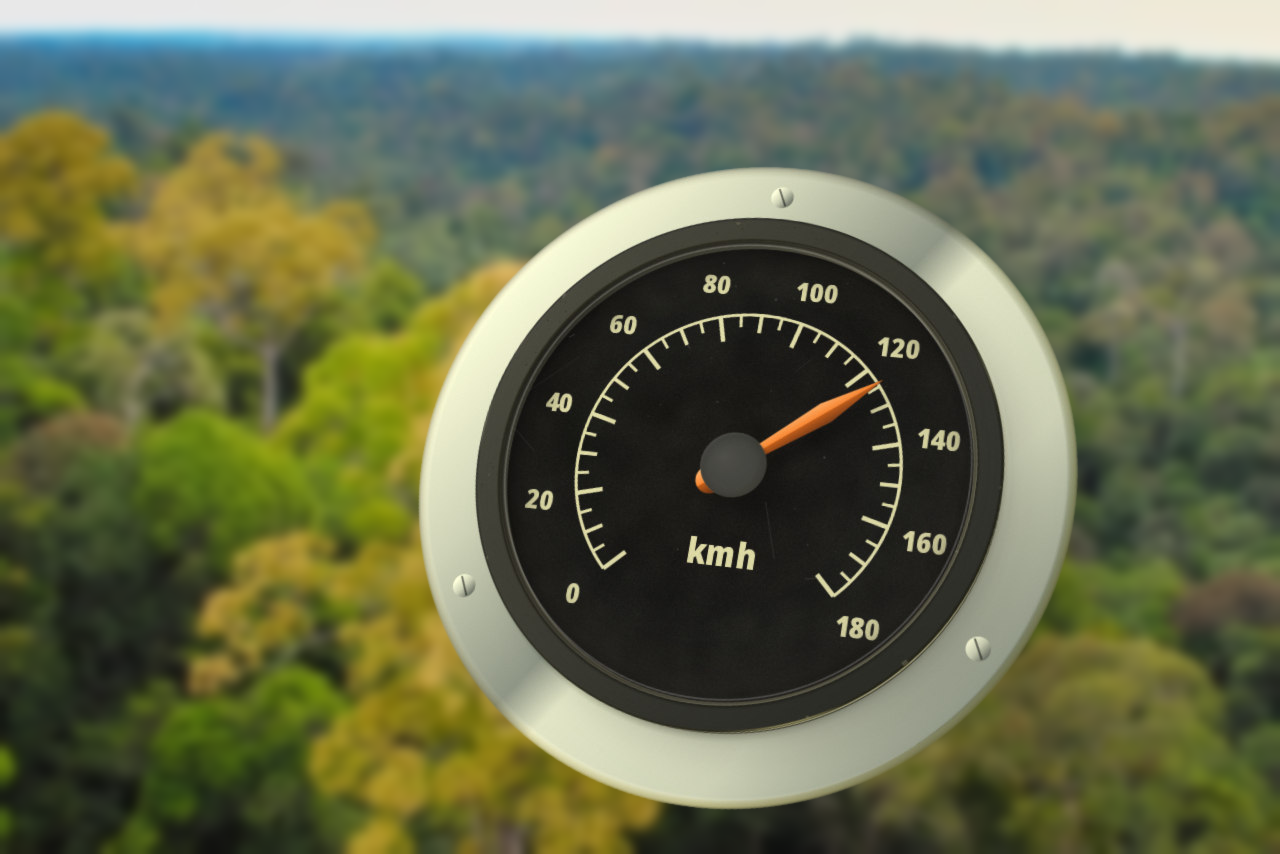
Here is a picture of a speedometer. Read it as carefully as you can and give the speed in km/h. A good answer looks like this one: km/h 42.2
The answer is km/h 125
